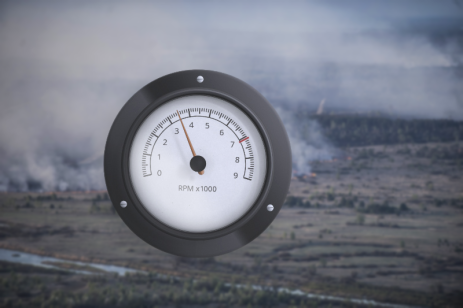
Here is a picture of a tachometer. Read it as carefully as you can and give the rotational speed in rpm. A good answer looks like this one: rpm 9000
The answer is rpm 3500
